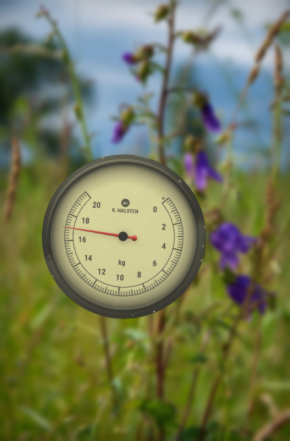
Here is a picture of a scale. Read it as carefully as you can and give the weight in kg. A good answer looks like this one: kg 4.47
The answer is kg 17
